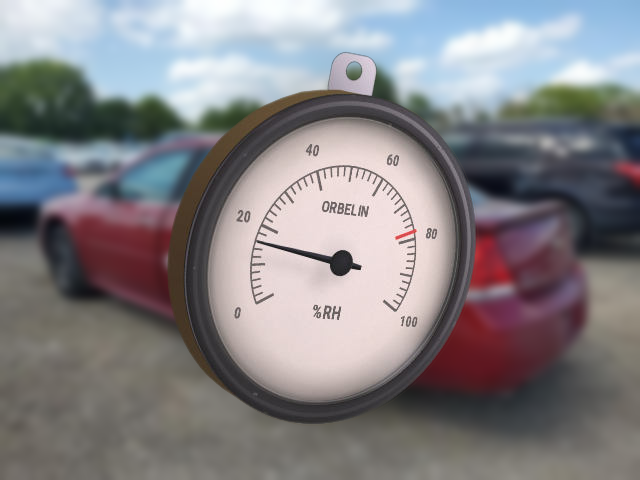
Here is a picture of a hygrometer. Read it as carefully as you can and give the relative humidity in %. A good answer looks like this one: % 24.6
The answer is % 16
